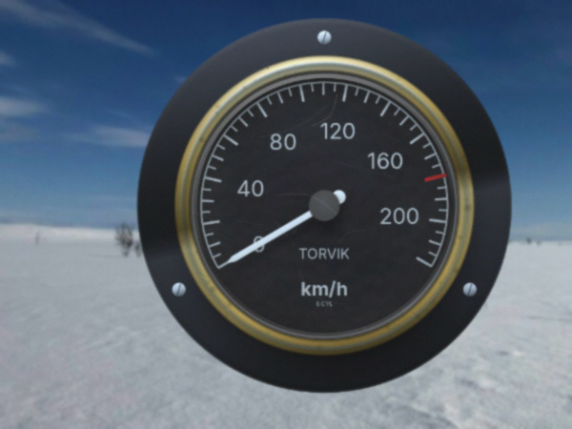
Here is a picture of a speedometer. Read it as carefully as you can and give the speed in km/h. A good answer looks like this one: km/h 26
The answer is km/h 0
